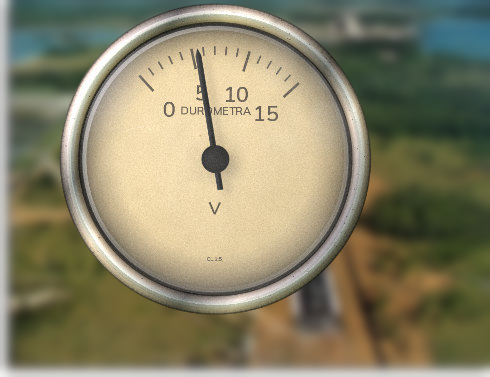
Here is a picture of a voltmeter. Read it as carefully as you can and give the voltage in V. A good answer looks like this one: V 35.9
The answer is V 5.5
